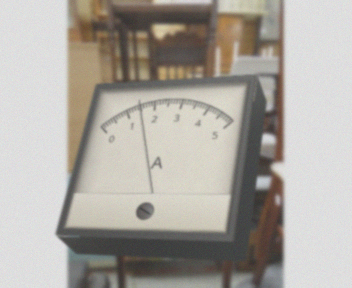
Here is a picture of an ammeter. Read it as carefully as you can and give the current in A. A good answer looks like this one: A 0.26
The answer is A 1.5
